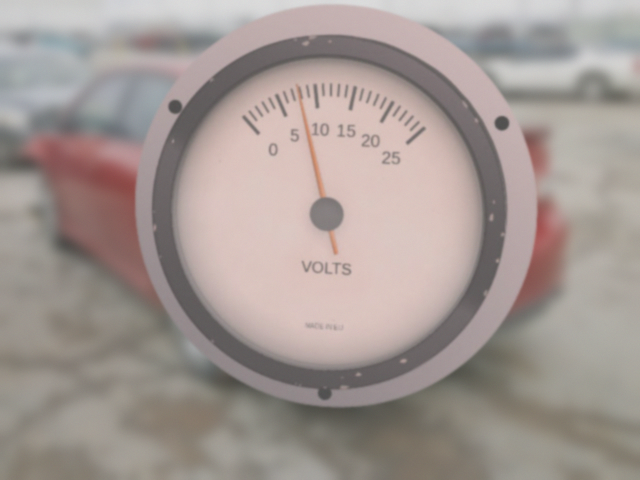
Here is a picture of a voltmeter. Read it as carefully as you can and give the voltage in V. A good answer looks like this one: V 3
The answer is V 8
